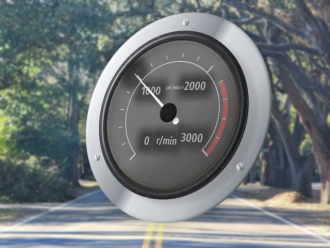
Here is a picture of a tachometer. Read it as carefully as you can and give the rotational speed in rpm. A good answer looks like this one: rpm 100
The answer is rpm 1000
